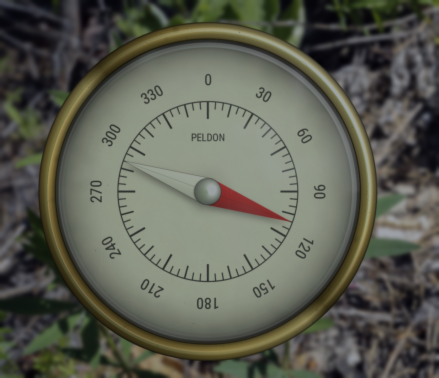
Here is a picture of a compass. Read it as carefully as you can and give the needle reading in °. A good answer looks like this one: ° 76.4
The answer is ° 110
